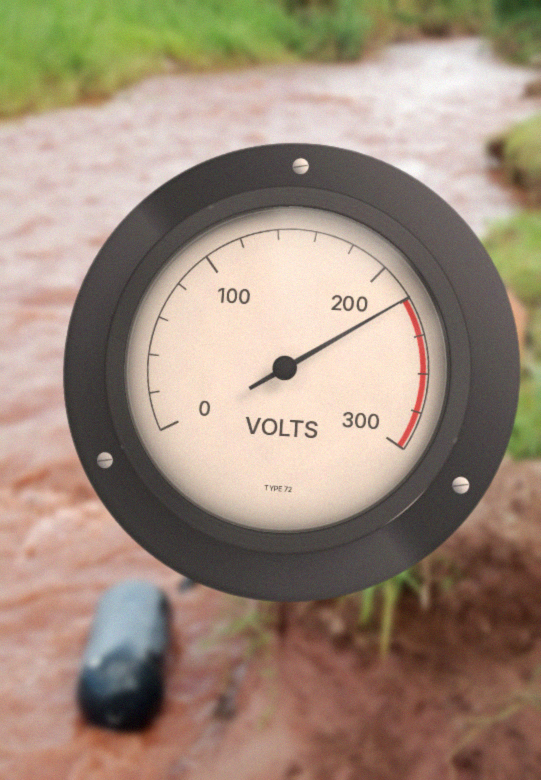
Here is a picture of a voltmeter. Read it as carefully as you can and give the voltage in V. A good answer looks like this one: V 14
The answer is V 220
